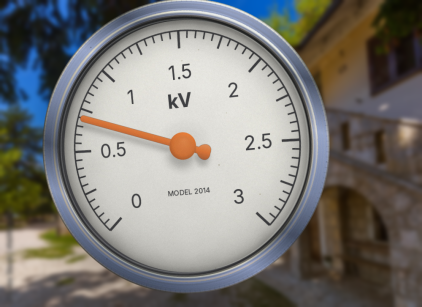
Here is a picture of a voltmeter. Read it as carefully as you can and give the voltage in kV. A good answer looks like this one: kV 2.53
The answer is kV 0.7
